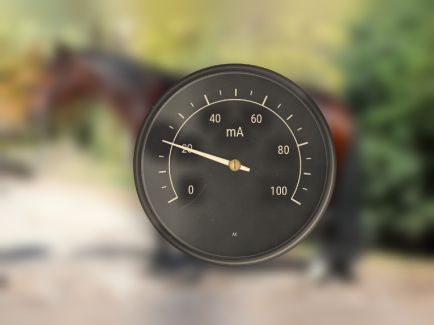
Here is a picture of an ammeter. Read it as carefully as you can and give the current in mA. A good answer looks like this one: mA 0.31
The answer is mA 20
